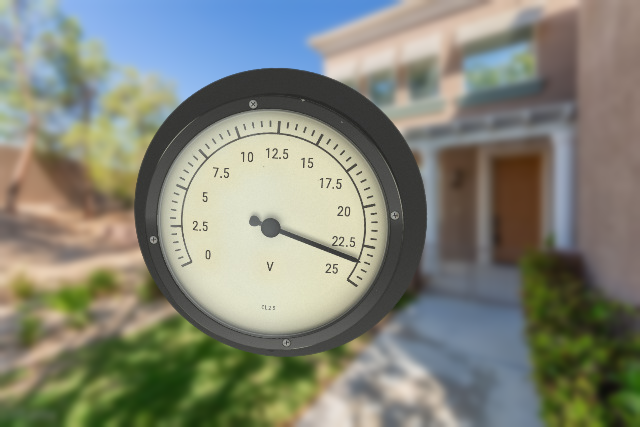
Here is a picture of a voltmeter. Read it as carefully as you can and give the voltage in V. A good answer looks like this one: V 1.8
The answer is V 23.5
